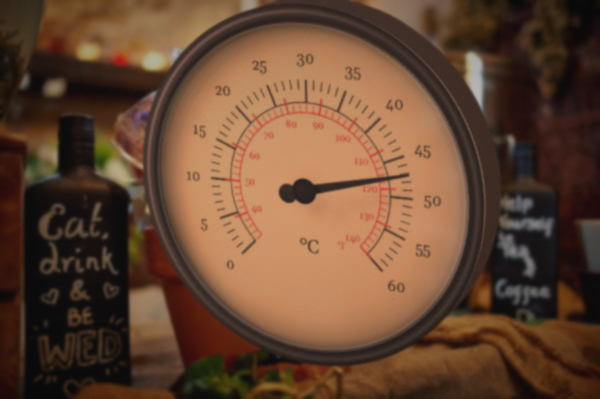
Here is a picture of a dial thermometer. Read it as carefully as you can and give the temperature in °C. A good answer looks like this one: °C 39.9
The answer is °C 47
